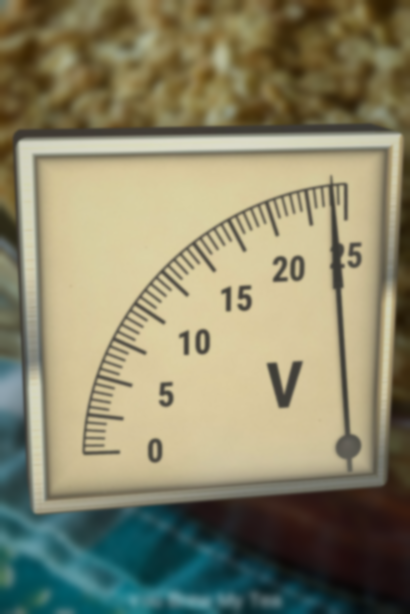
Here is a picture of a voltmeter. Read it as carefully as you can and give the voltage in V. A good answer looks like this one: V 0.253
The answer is V 24
